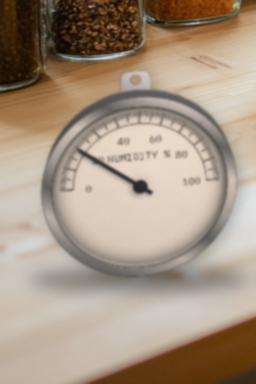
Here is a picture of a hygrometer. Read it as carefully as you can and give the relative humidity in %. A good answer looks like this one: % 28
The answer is % 20
